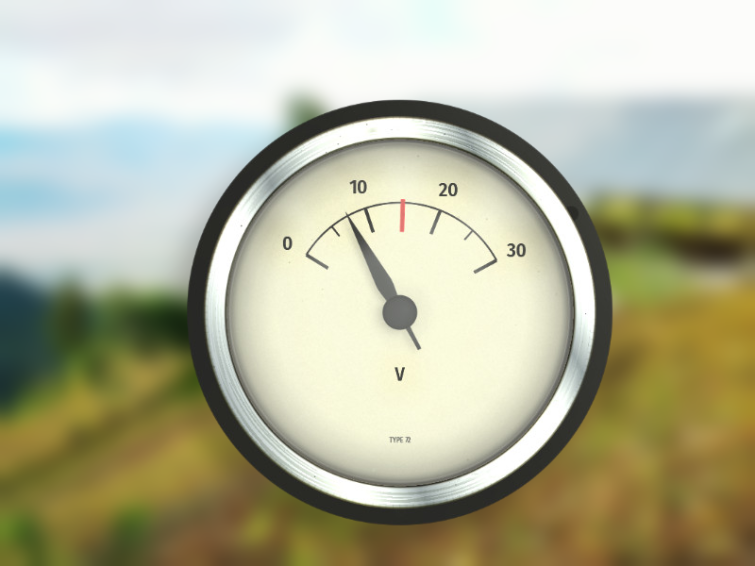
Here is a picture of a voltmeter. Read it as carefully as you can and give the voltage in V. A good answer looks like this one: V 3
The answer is V 7.5
